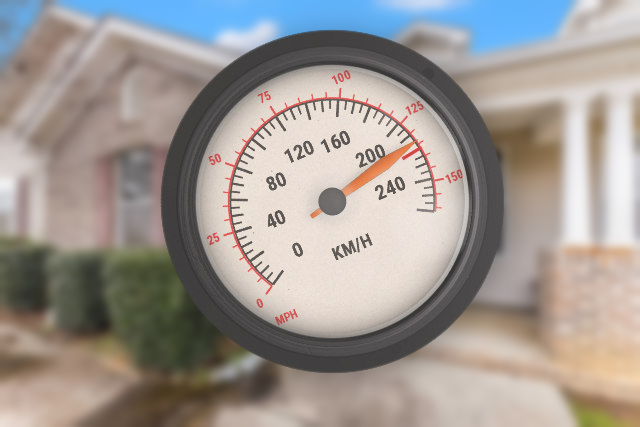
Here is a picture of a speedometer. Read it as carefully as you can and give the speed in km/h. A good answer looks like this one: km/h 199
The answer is km/h 215
